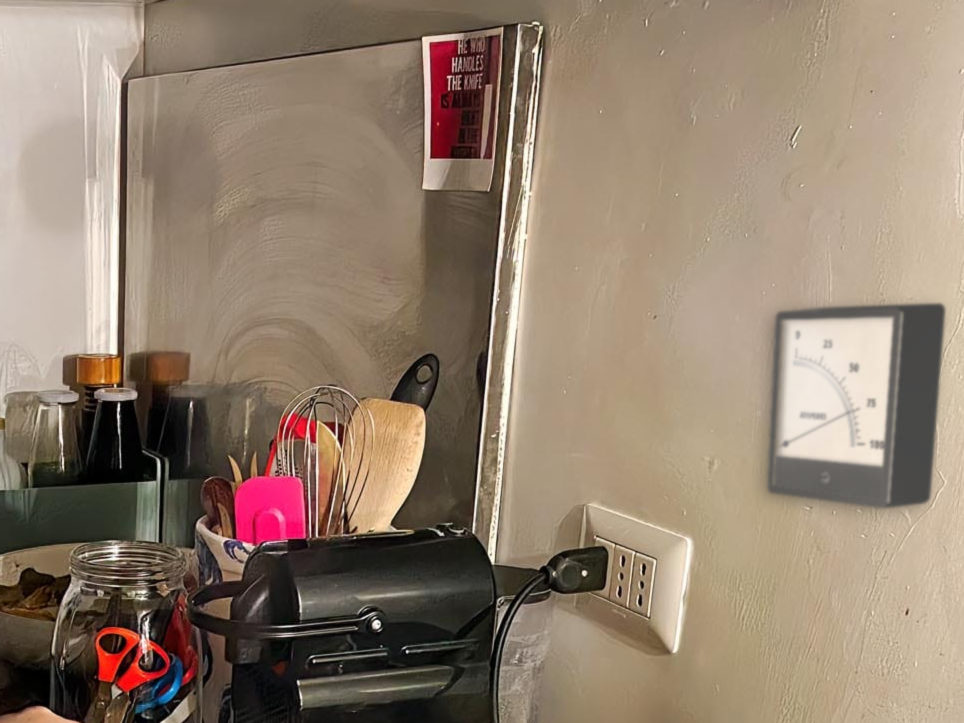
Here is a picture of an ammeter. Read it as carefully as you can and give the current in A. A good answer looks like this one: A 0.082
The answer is A 75
